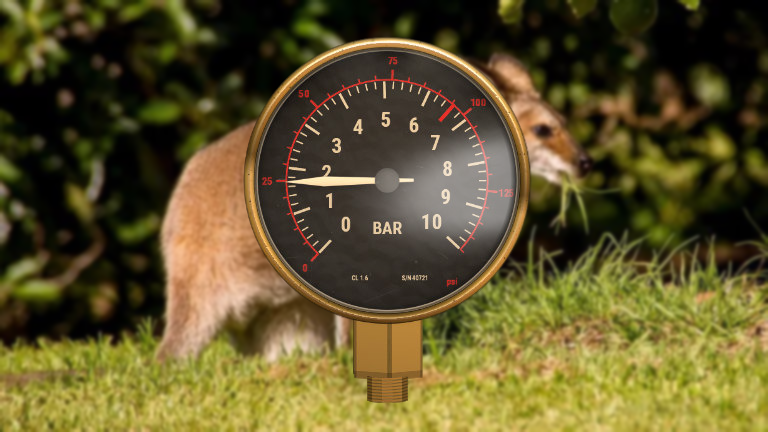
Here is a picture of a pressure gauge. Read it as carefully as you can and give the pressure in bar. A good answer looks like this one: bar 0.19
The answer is bar 1.7
